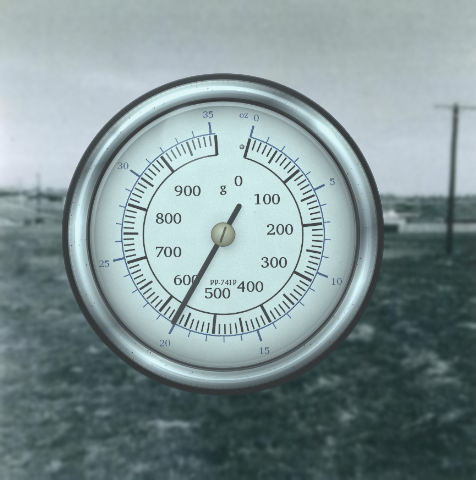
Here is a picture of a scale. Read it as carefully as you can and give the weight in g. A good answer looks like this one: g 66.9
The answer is g 570
